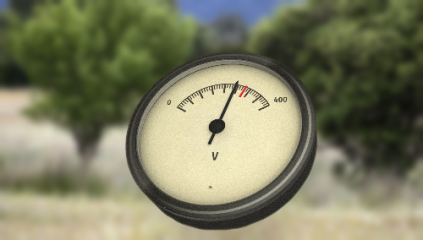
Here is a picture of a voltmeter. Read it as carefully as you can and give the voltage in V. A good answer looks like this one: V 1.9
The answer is V 250
